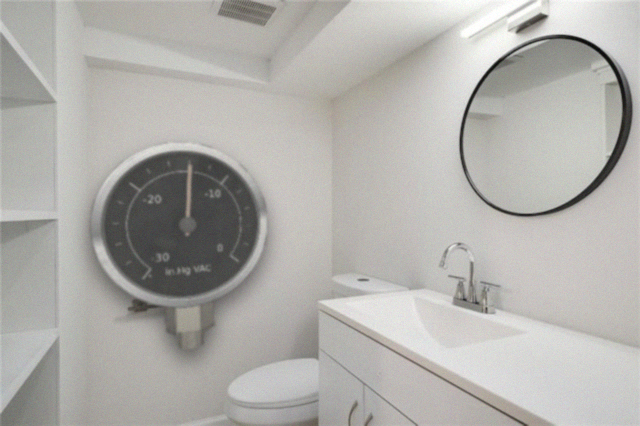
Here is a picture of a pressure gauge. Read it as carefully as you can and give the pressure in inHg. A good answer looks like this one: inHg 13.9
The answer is inHg -14
